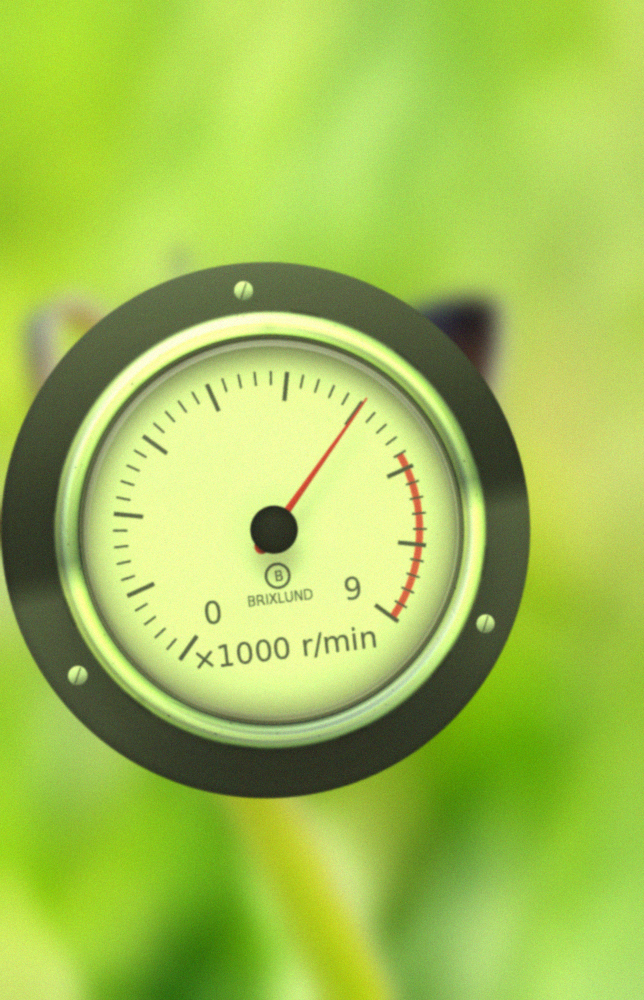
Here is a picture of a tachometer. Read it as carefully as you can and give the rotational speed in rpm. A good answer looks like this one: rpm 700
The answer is rpm 6000
